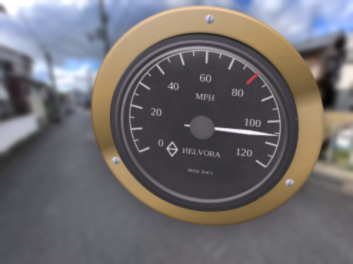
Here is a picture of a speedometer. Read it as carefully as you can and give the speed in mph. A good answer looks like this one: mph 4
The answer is mph 105
